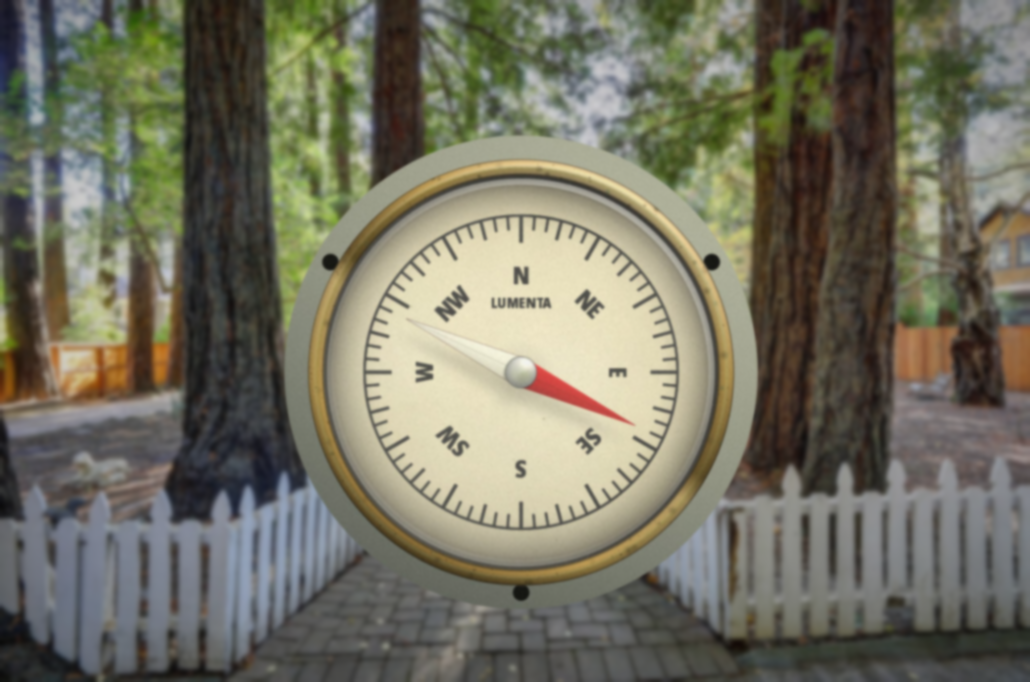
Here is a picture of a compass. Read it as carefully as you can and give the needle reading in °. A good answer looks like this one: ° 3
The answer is ° 115
